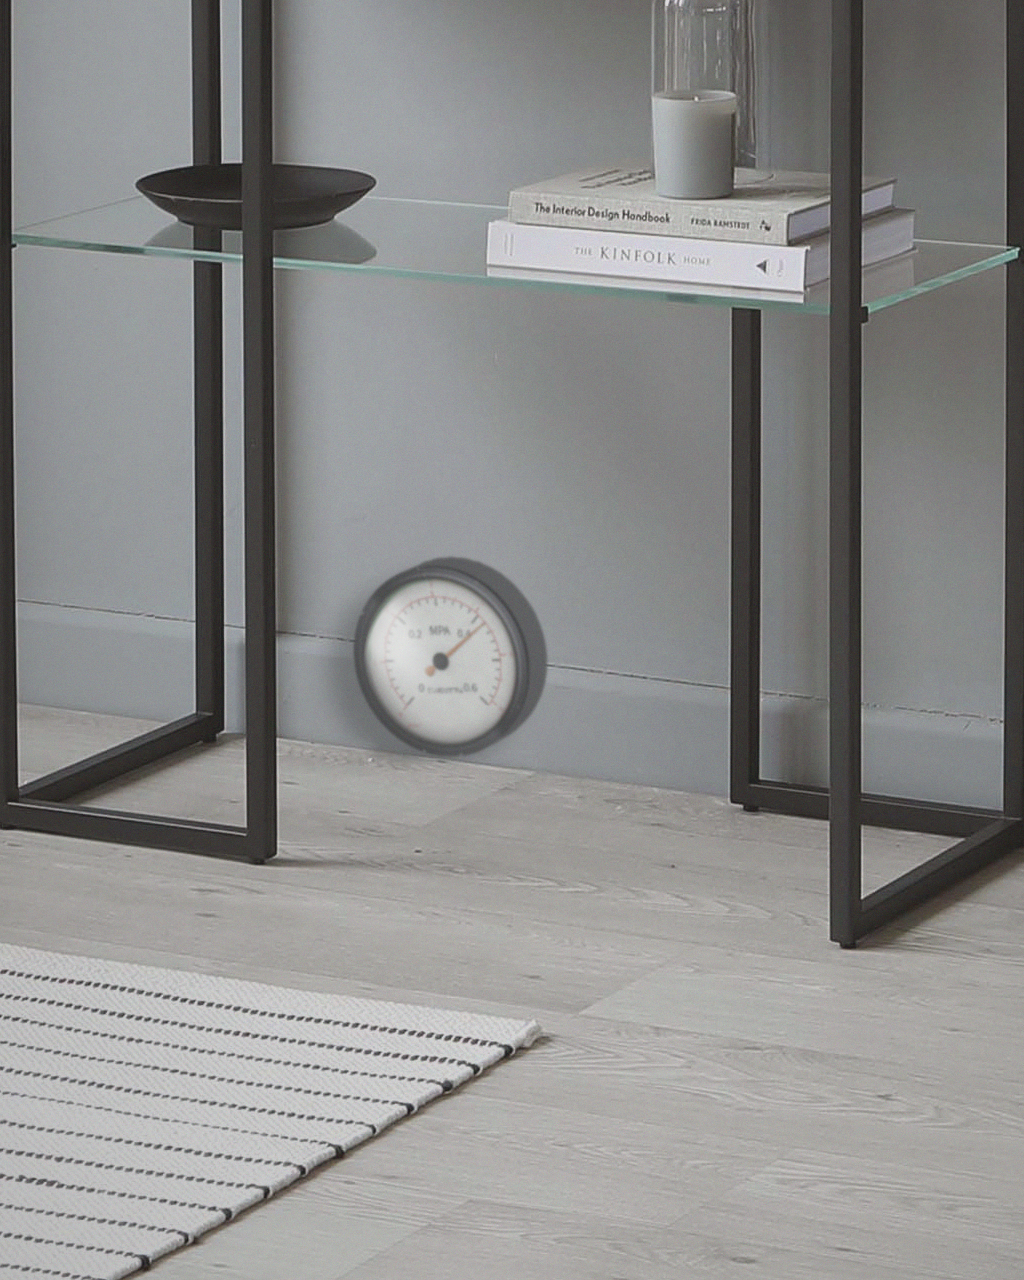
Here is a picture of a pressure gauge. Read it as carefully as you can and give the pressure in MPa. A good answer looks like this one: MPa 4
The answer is MPa 0.42
